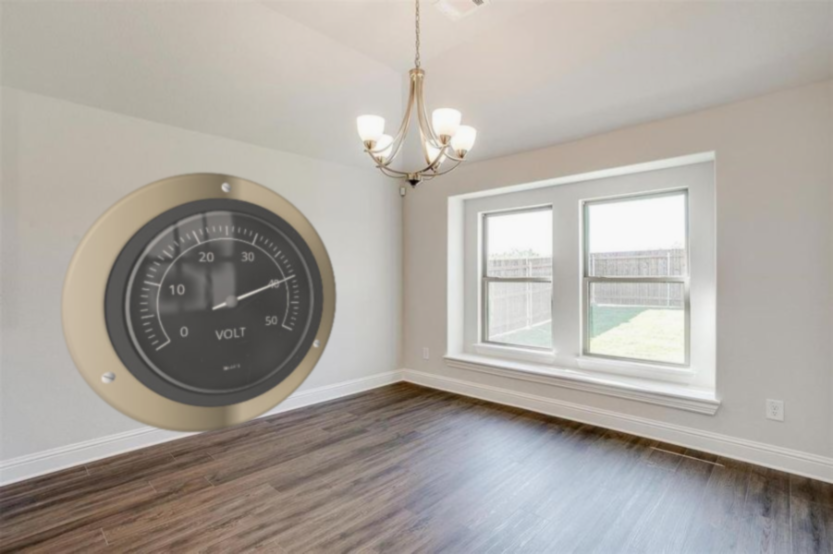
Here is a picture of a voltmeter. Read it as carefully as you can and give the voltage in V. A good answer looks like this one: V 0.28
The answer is V 40
